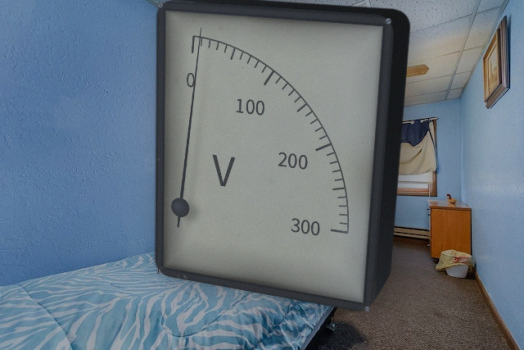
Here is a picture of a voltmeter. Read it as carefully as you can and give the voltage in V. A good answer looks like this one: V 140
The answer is V 10
